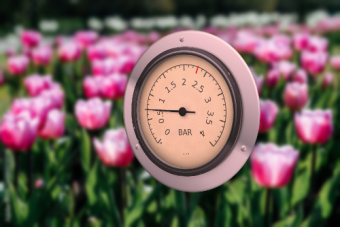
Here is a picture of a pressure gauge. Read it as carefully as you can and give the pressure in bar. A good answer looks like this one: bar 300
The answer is bar 0.7
